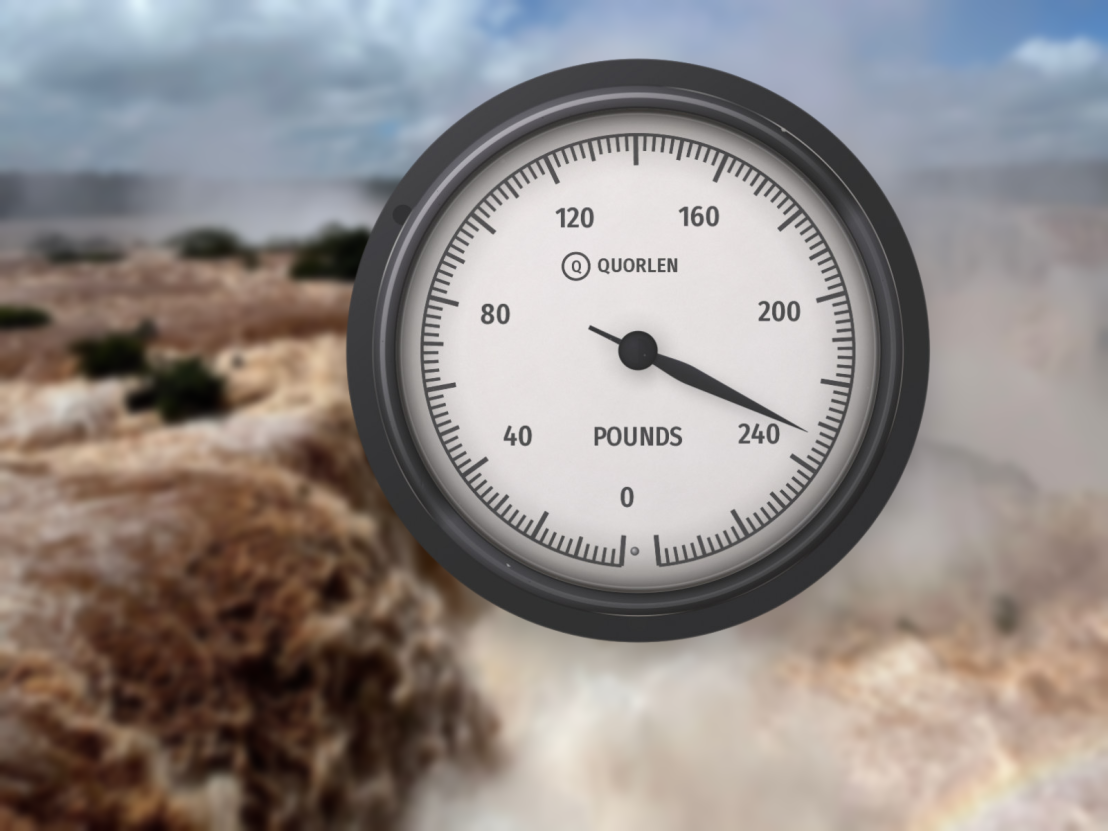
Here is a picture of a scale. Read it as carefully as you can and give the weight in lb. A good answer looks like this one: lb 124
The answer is lb 233
